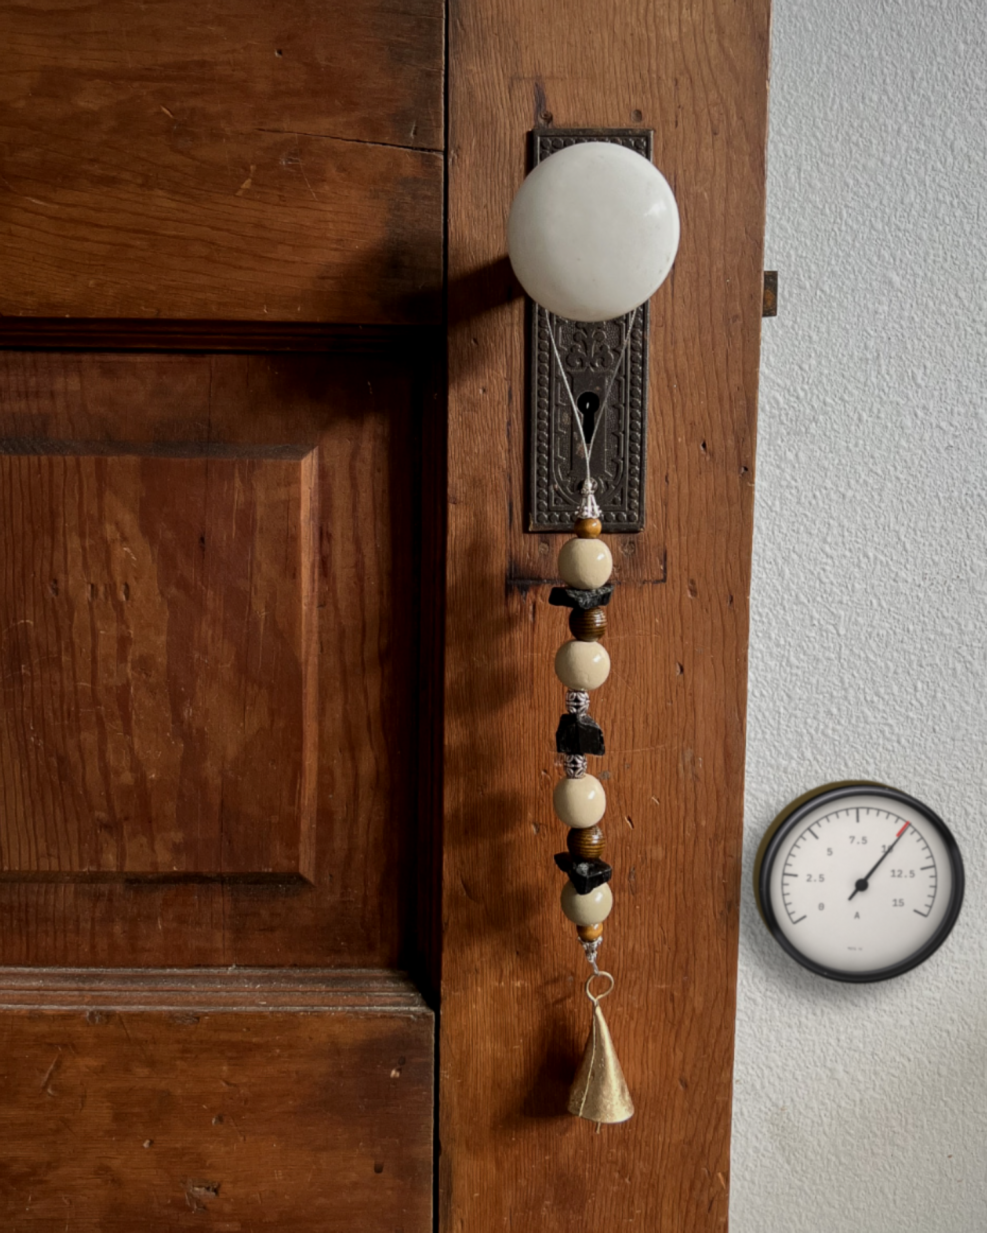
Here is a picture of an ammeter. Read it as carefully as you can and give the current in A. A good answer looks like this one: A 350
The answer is A 10
